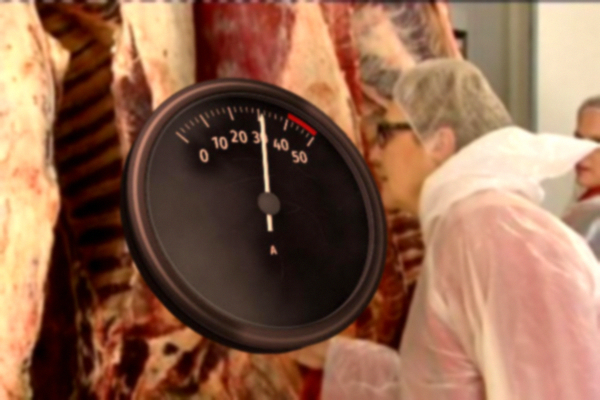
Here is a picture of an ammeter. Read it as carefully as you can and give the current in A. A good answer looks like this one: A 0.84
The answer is A 30
